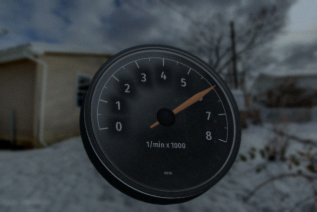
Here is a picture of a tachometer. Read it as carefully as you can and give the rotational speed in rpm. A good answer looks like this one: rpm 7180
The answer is rpm 6000
